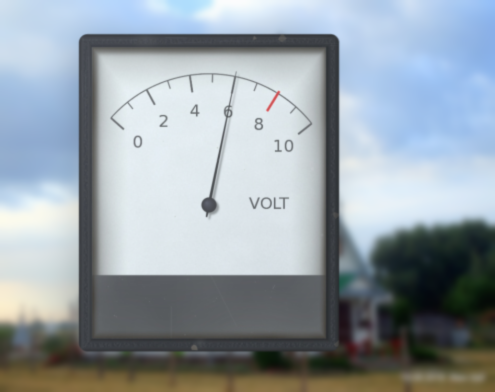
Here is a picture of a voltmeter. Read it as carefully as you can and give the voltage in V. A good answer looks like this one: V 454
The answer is V 6
